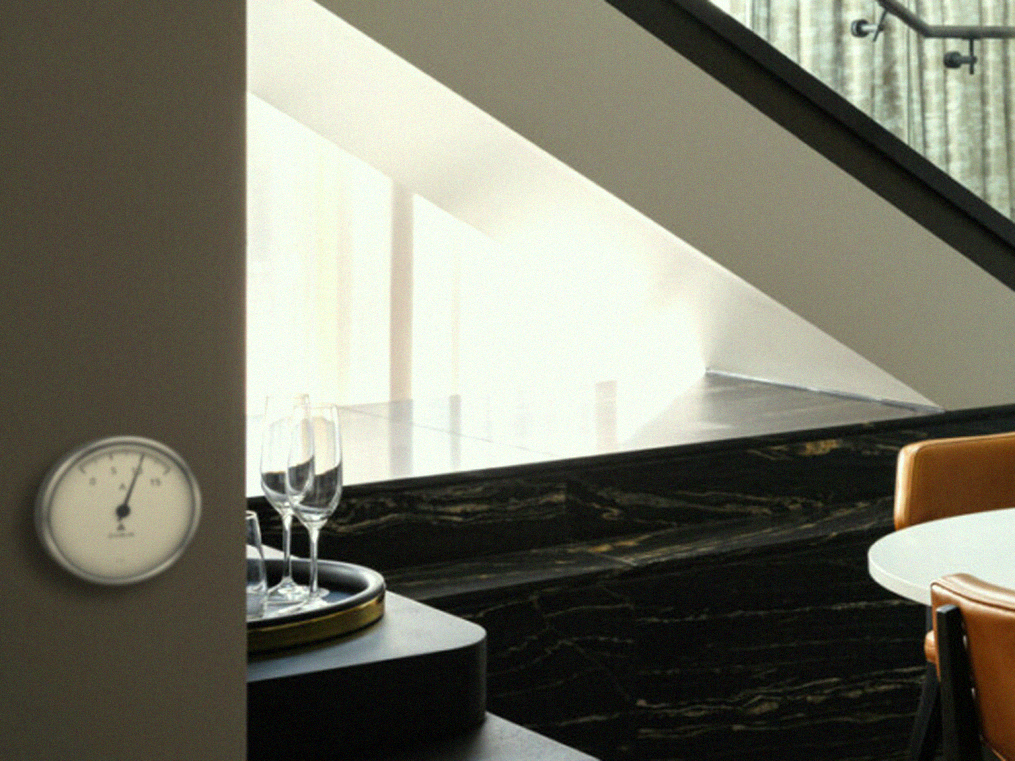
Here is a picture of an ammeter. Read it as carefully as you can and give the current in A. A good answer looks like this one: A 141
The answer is A 10
